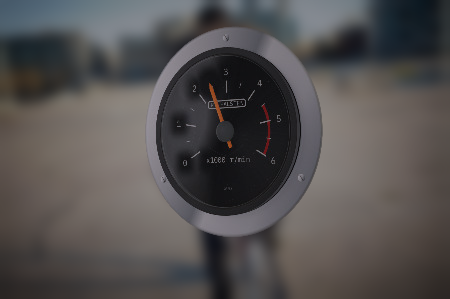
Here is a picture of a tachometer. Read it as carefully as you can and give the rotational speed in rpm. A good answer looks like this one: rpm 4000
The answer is rpm 2500
